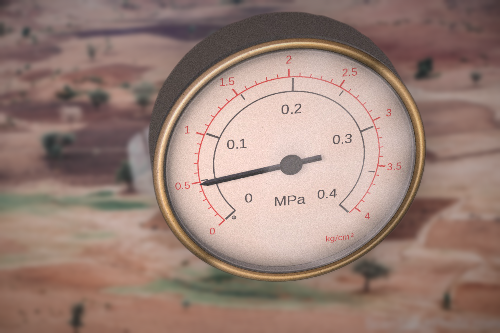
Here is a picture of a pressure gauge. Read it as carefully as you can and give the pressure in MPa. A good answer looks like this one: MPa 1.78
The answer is MPa 0.05
